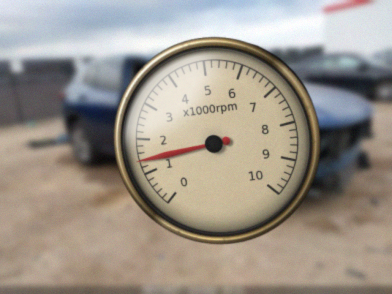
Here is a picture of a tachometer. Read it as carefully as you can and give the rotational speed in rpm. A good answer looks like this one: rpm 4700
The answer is rpm 1400
